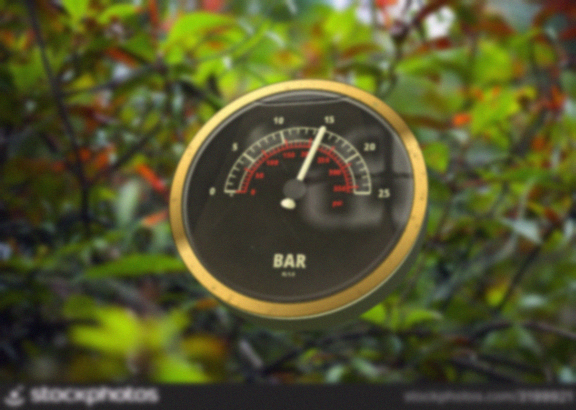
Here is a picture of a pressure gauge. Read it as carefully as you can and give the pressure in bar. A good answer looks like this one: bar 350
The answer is bar 15
